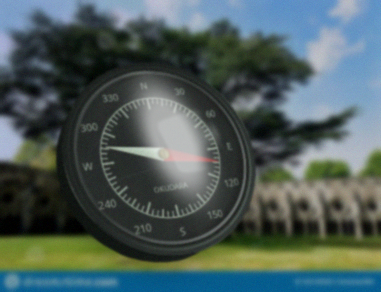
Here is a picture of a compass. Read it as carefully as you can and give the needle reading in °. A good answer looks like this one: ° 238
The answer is ° 105
